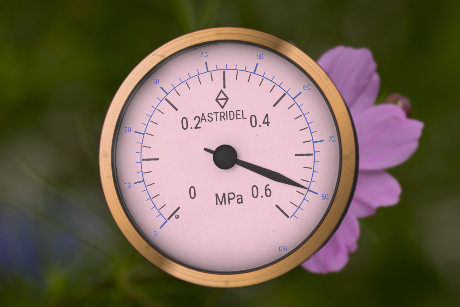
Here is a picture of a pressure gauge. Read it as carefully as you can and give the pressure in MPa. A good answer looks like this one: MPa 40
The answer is MPa 0.55
